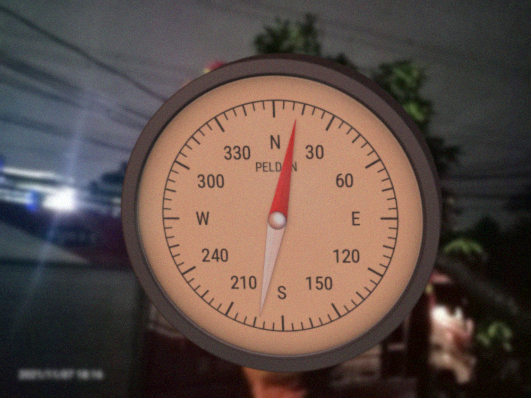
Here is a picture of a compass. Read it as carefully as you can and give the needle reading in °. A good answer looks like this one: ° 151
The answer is ° 12.5
